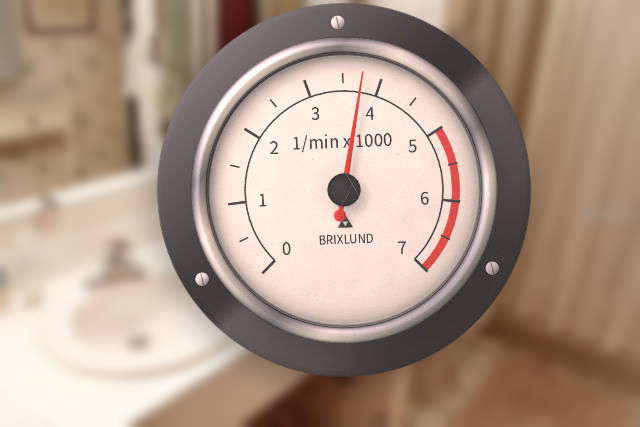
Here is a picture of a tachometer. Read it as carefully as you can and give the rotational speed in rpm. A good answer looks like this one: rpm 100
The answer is rpm 3750
